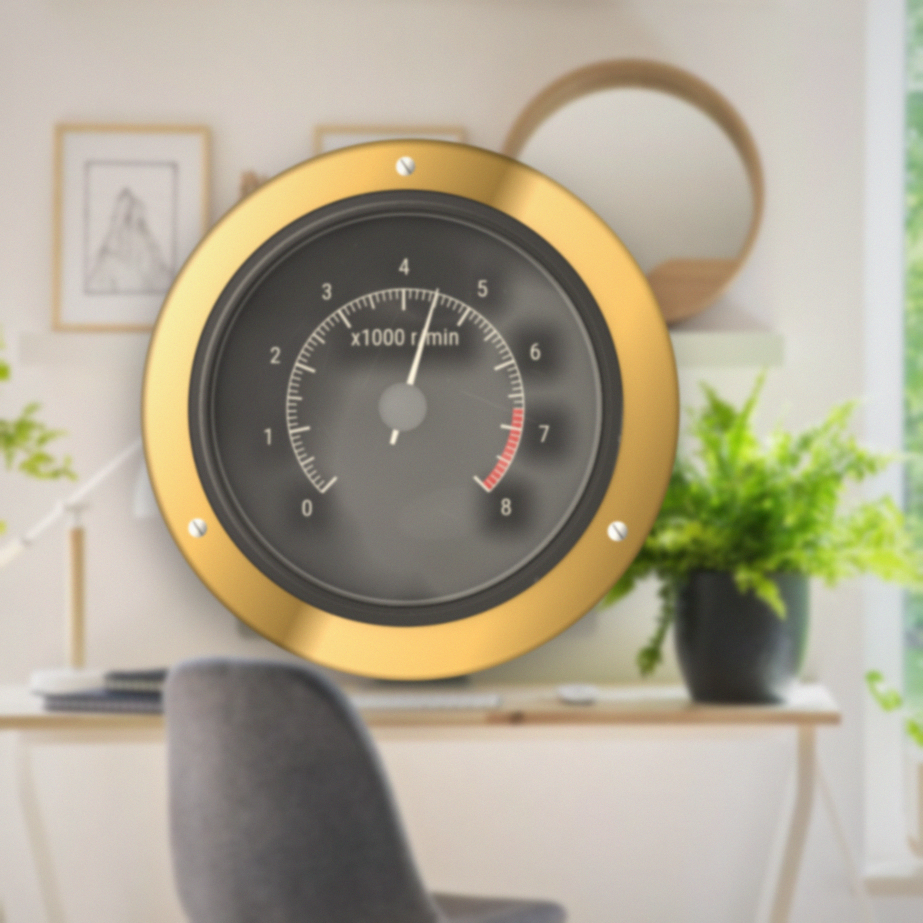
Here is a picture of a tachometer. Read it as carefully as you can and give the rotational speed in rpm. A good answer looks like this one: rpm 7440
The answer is rpm 4500
